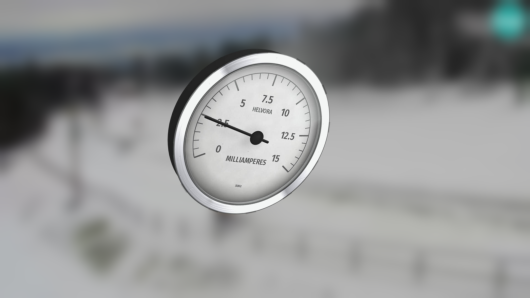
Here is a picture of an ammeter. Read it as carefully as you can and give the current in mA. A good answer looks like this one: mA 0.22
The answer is mA 2.5
